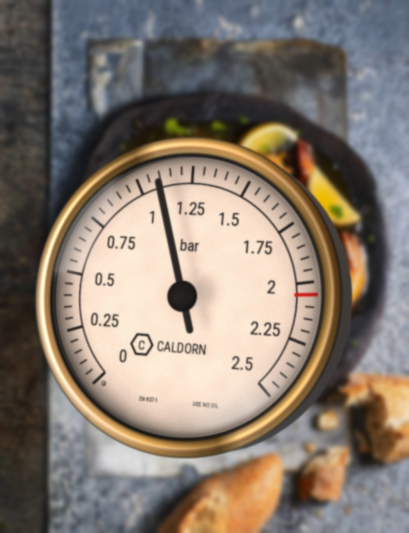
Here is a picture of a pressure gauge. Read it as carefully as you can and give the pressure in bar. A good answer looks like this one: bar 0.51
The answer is bar 1.1
